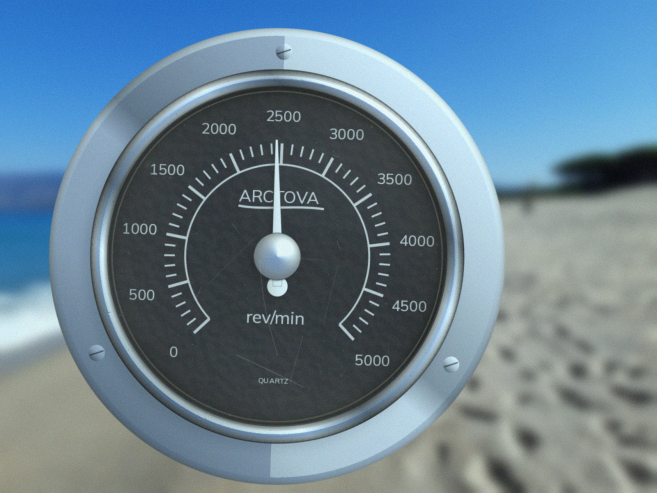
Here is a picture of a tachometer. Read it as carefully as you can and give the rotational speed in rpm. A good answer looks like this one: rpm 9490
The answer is rpm 2450
